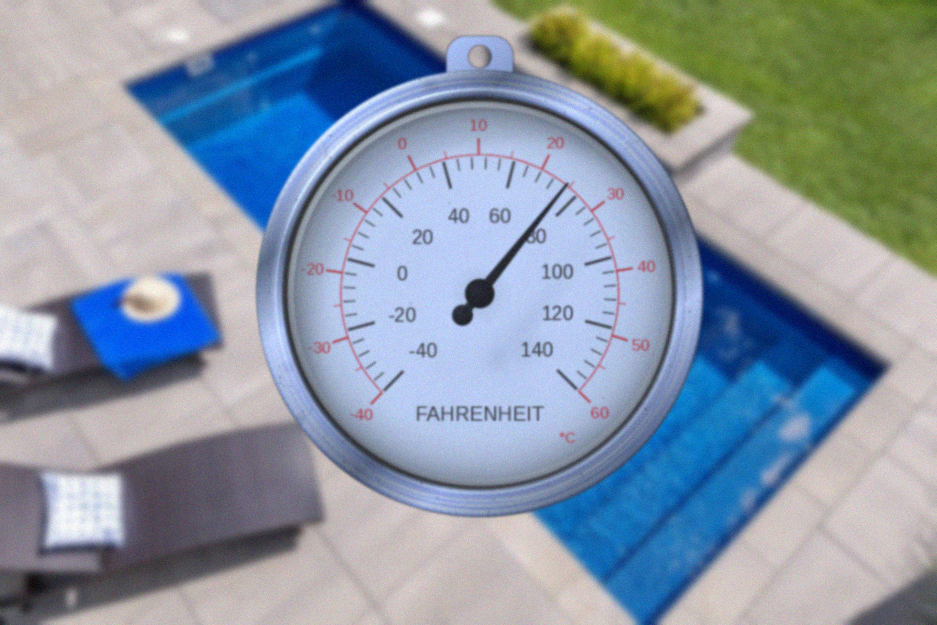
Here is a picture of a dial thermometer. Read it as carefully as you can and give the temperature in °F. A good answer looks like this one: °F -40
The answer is °F 76
